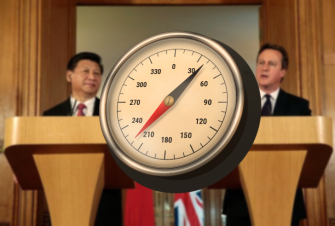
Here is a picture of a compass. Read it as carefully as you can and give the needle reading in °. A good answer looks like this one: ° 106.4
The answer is ° 220
